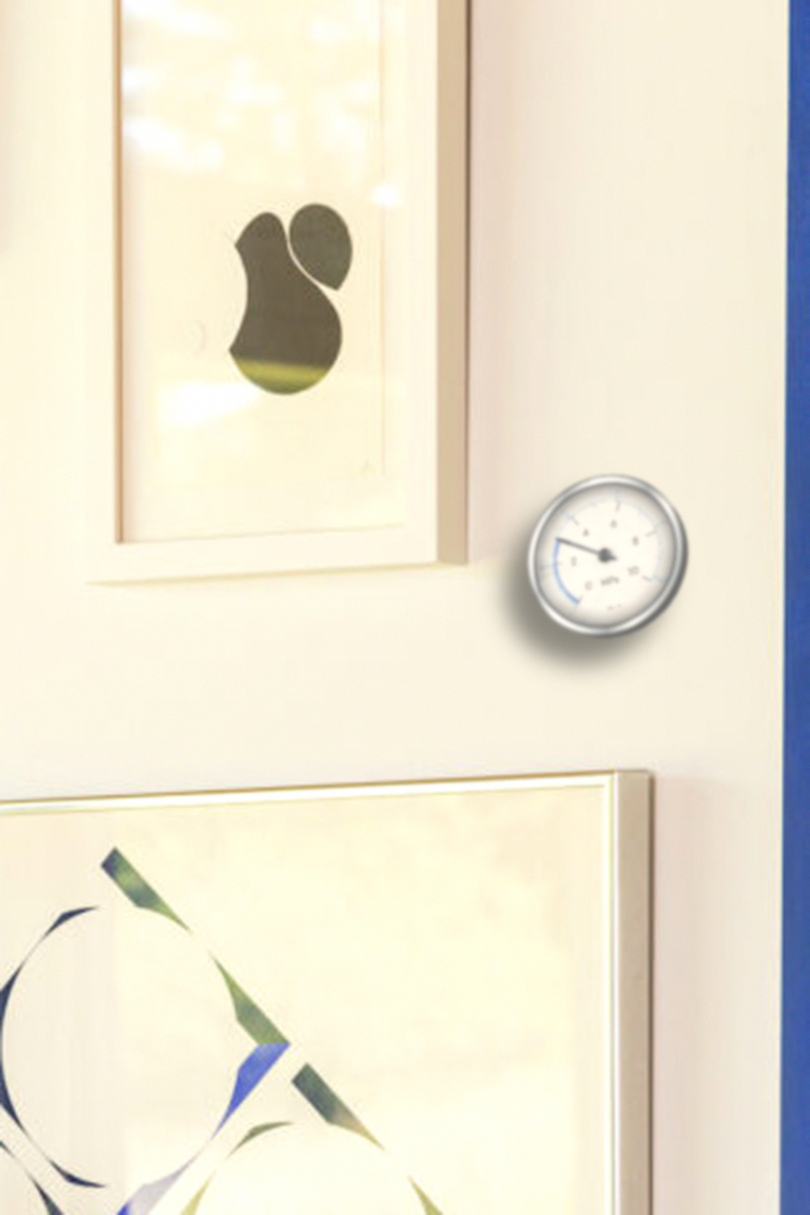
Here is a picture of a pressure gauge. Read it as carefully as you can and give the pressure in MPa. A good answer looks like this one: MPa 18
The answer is MPa 3
